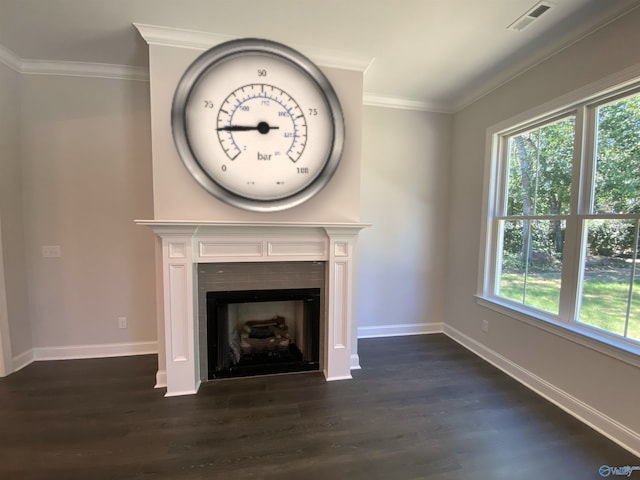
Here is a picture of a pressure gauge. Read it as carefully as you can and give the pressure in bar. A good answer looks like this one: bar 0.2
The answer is bar 15
